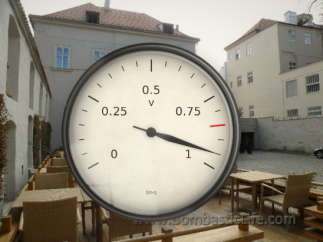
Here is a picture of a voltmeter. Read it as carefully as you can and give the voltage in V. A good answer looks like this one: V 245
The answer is V 0.95
